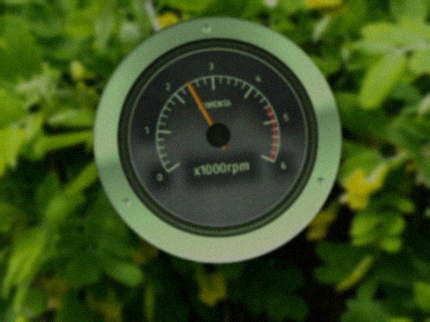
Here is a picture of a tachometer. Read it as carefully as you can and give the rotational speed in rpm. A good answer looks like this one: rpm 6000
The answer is rpm 2400
